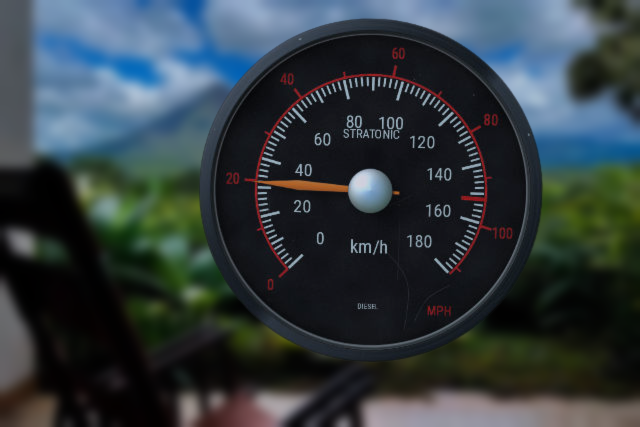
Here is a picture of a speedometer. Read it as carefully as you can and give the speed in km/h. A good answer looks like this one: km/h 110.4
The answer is km/h 32
